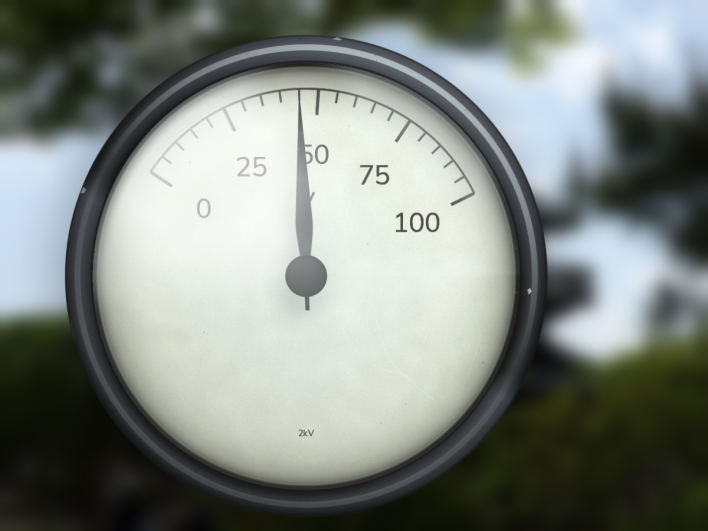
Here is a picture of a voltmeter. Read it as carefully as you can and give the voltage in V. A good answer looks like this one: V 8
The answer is V 45
